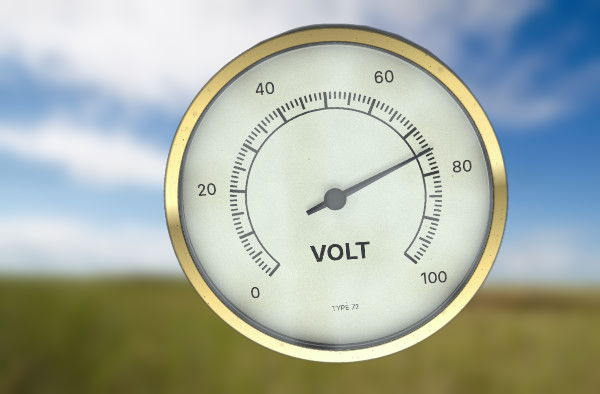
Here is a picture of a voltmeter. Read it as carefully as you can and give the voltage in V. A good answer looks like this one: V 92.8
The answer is V 75
